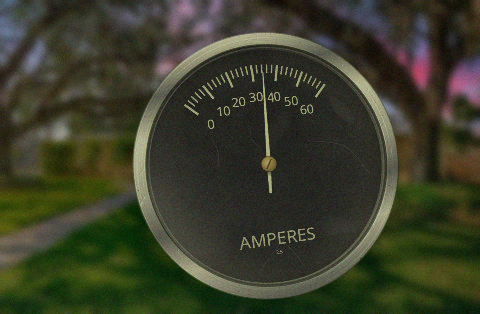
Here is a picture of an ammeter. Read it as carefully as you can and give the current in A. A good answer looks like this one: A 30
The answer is A 34
